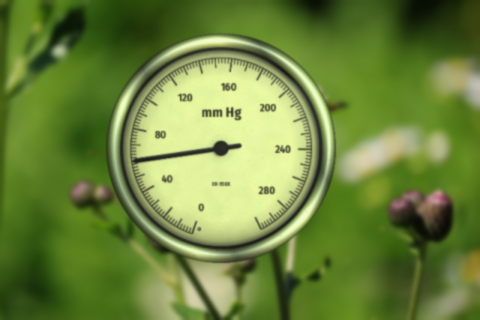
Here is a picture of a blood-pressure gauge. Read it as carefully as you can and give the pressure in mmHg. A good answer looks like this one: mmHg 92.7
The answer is mmHg 60
